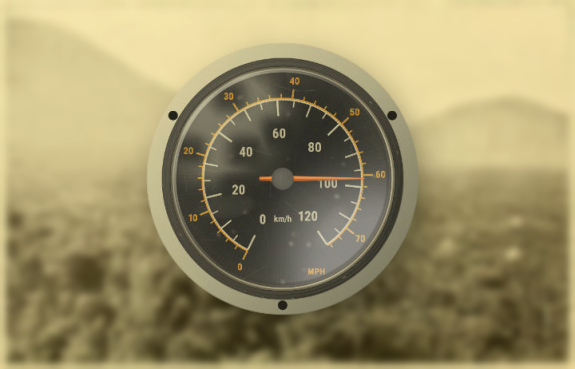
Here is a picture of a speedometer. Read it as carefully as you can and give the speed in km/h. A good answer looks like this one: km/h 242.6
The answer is km/h 97.5
